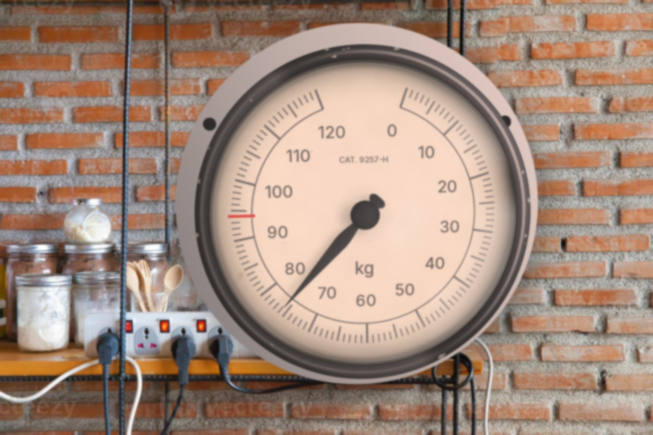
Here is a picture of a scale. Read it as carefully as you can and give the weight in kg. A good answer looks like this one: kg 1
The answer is kg 76
